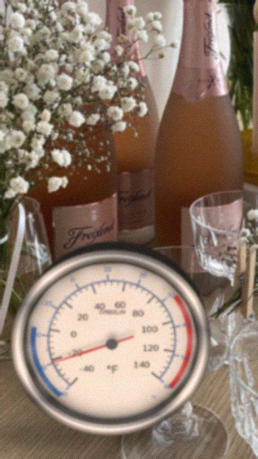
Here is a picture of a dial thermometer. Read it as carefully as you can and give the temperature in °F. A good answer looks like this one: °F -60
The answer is °F -20
